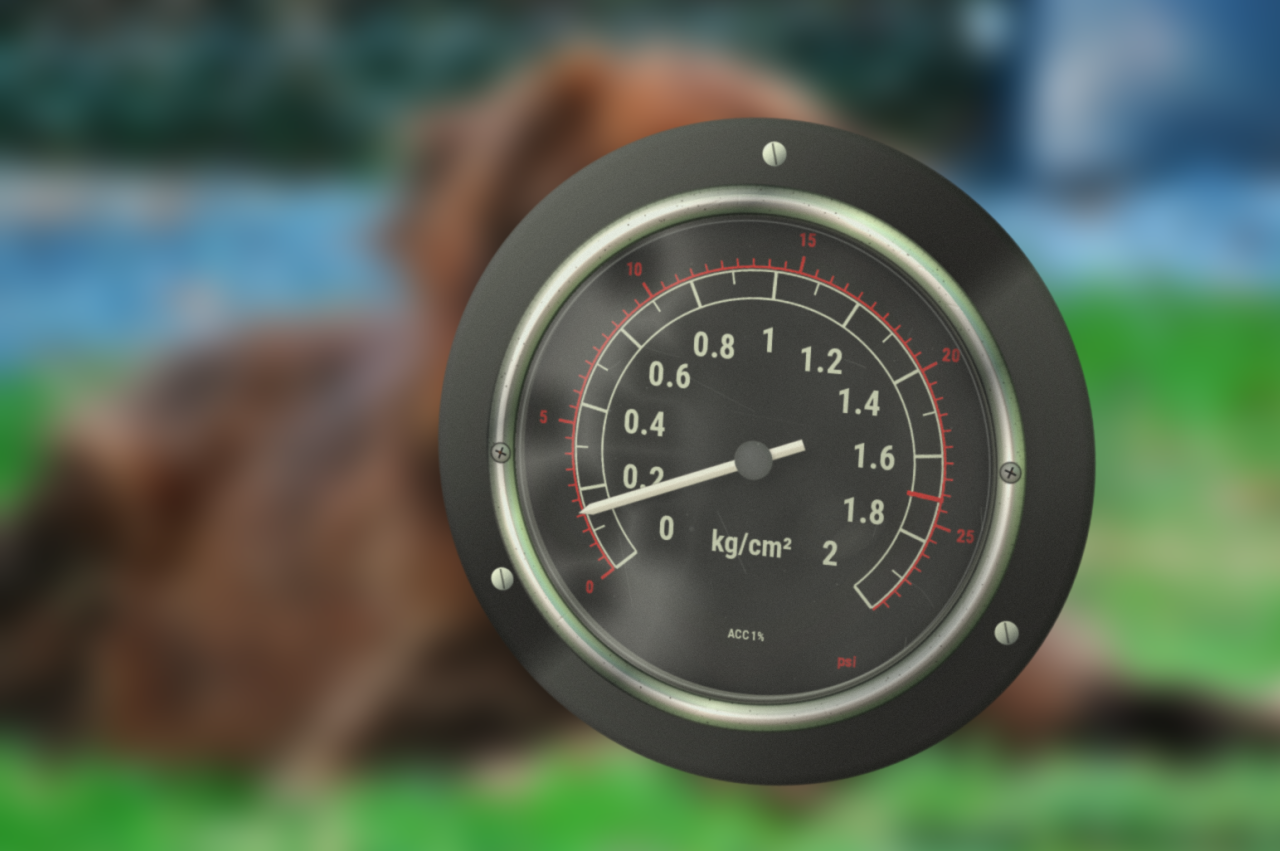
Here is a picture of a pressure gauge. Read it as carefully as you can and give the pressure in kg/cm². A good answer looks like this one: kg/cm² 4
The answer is kg/cm² 0.15
